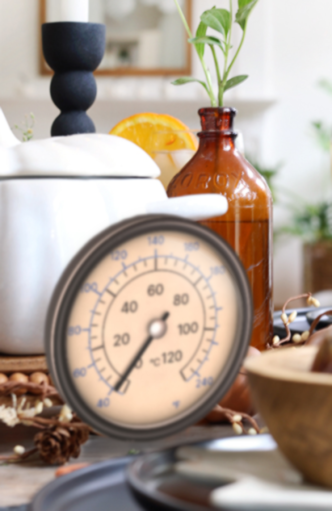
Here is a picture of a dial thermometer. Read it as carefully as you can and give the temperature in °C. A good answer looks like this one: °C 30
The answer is °C 4
